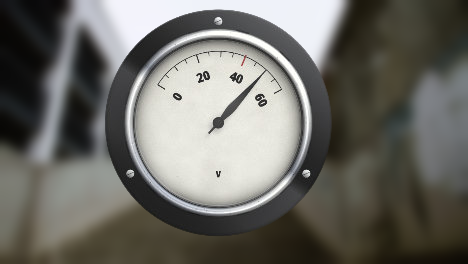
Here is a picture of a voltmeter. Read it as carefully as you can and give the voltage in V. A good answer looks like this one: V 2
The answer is V 50
